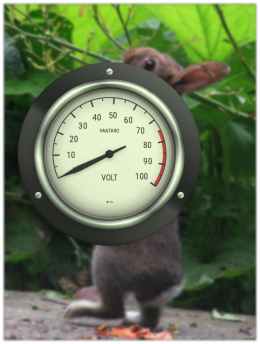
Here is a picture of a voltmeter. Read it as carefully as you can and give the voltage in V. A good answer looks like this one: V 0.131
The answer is V 0
